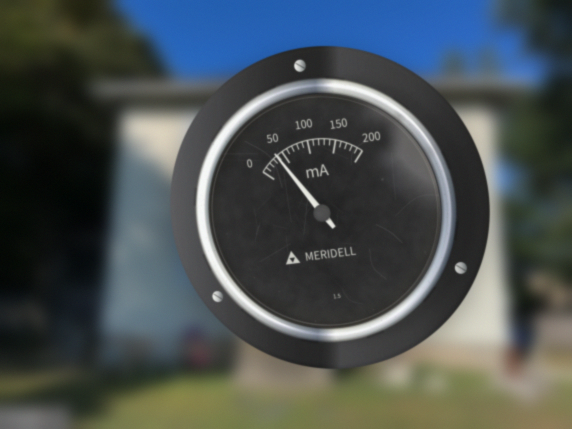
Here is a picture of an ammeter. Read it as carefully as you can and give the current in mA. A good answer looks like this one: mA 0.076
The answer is mA 40
